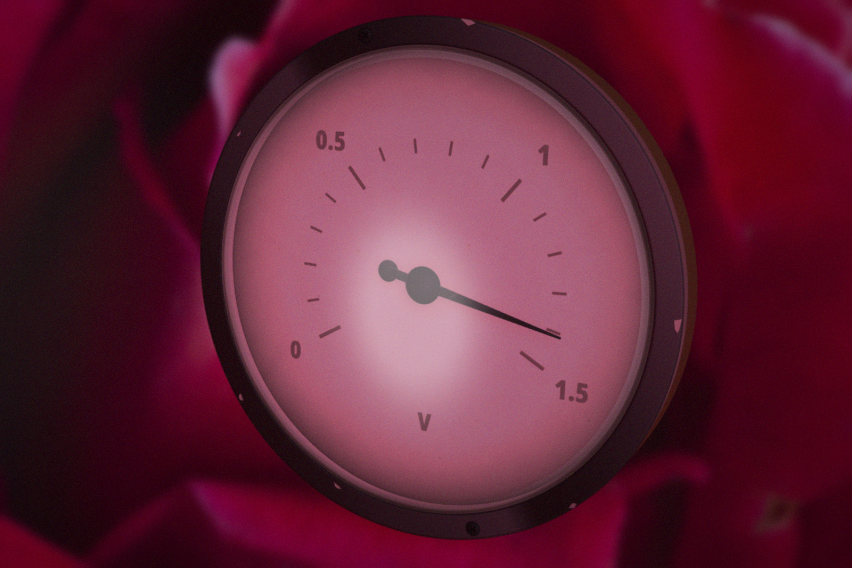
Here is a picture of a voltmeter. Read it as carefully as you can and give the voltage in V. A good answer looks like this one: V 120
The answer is V 1.4
